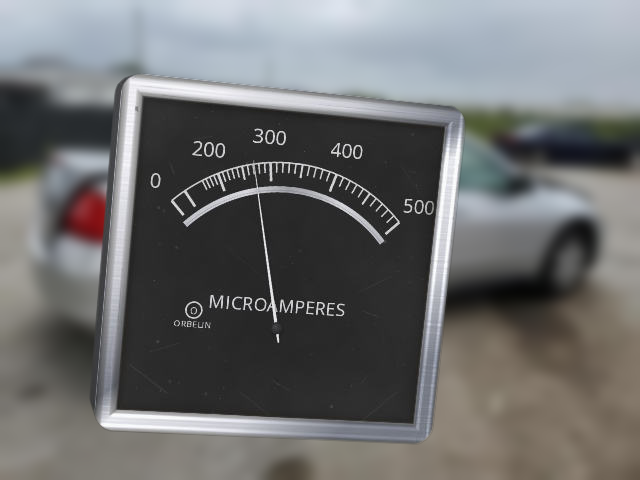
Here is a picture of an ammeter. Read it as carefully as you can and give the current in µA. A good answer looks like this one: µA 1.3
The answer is µA 270
